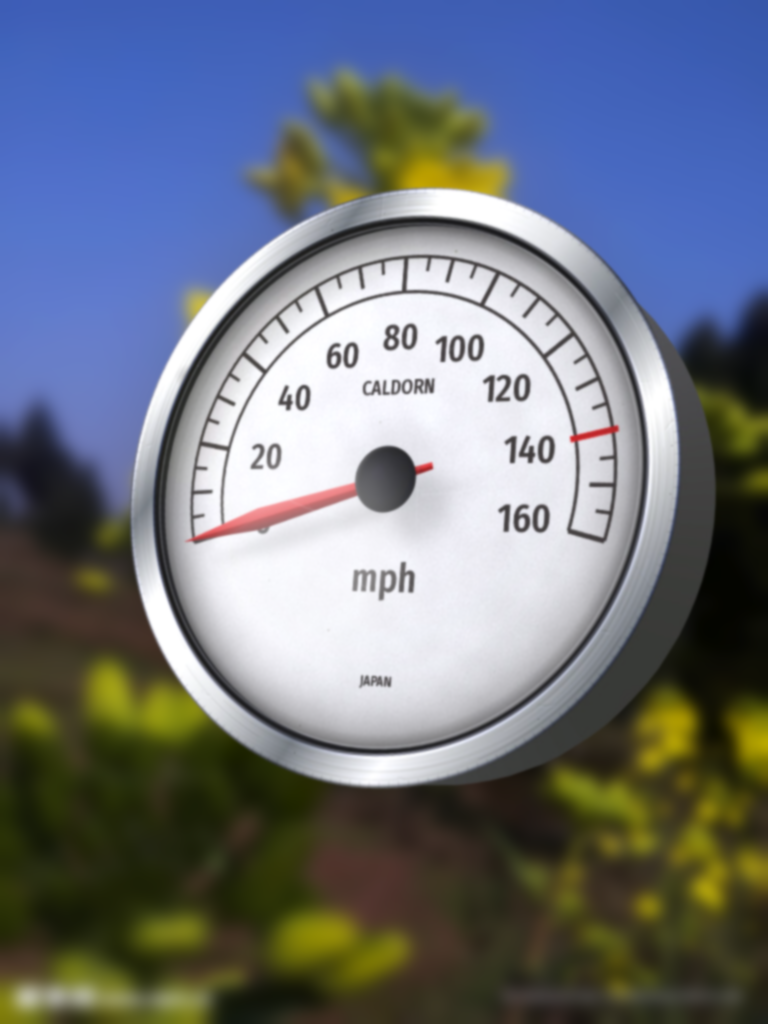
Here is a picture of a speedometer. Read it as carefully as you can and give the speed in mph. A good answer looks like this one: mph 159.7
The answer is mph 0
